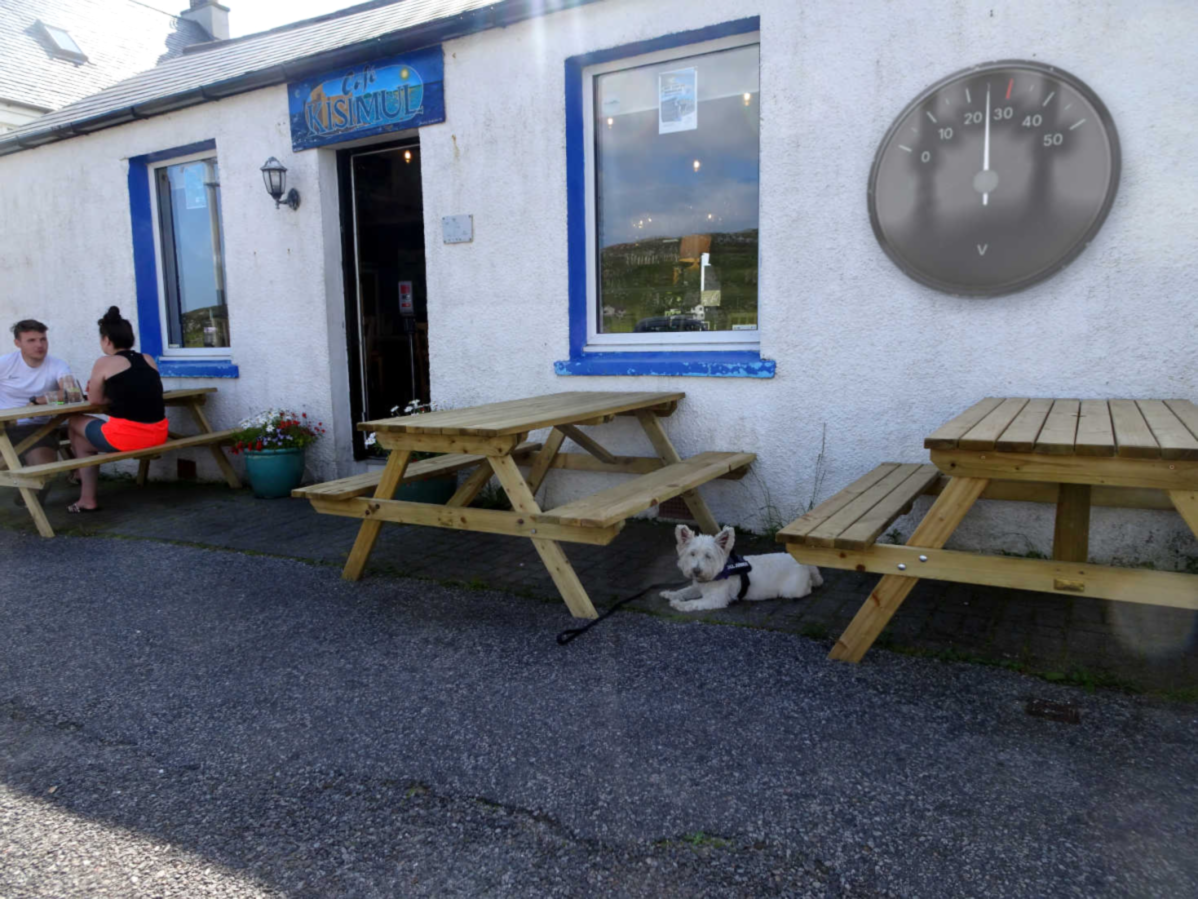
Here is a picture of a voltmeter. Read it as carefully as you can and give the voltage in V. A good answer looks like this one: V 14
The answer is V 25
